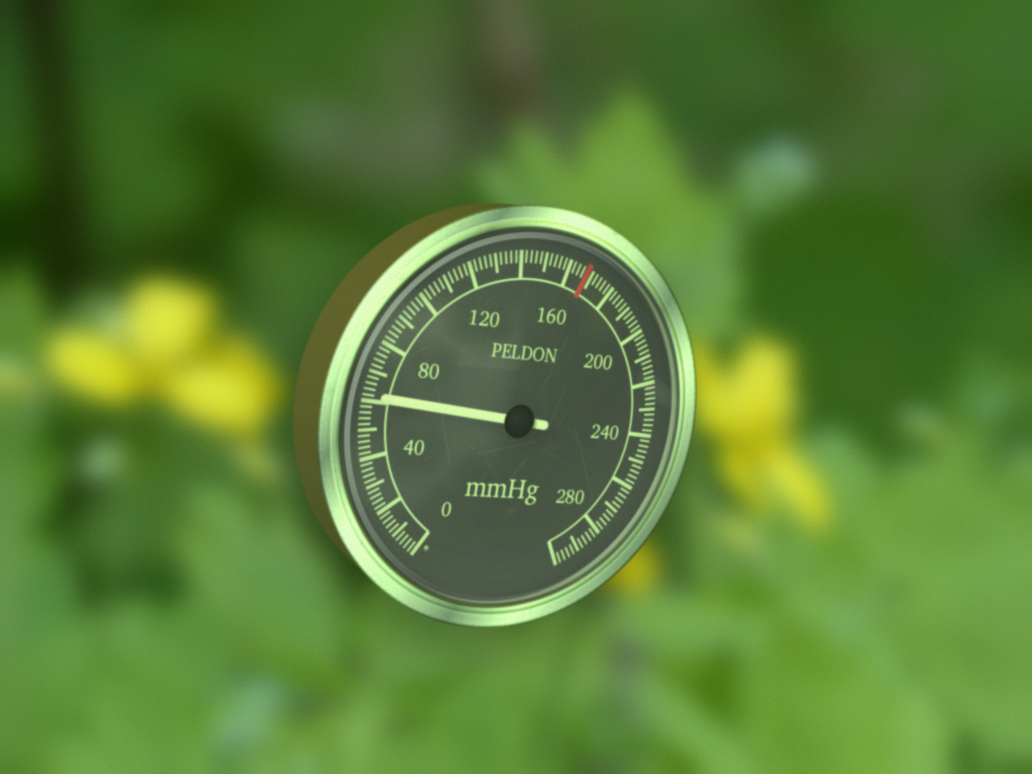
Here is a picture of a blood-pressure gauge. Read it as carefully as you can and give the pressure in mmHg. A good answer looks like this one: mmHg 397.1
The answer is mmHg 62
